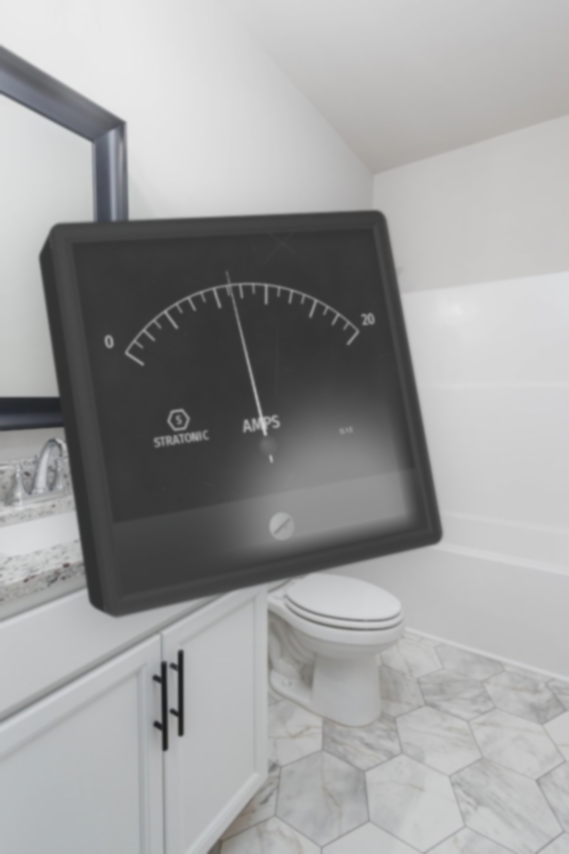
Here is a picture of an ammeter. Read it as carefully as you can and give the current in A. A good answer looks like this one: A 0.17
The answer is A 9
